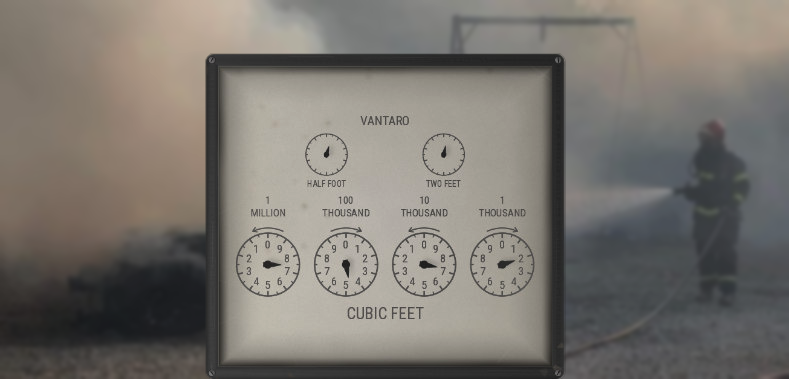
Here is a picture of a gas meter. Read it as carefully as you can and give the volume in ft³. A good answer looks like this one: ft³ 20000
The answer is ft³ 747200
